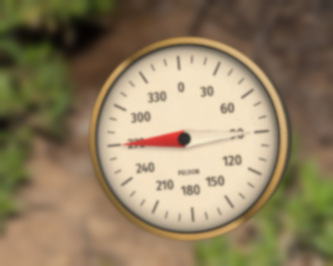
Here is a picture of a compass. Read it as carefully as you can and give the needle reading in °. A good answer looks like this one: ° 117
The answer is ° 270
